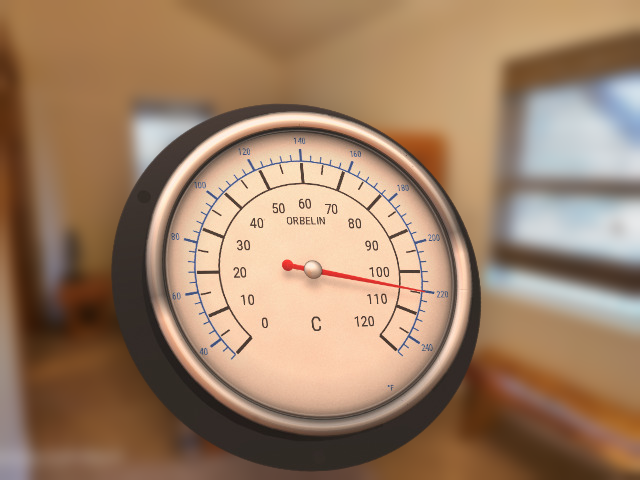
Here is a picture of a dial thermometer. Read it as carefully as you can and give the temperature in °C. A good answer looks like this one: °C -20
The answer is °C 105
